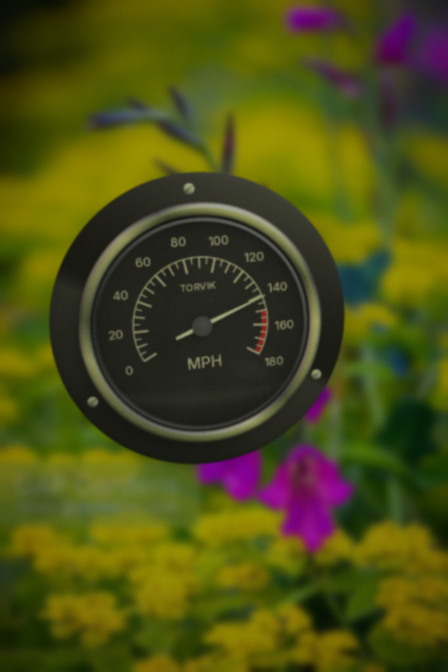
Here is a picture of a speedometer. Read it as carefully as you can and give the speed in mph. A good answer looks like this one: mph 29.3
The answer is mph 140
